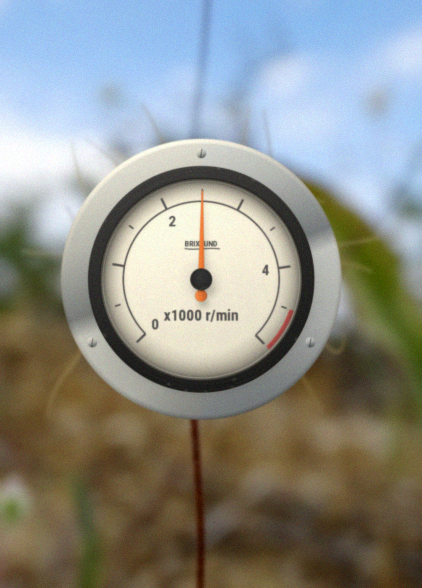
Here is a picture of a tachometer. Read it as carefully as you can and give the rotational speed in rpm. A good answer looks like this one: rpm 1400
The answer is rpm 2500
